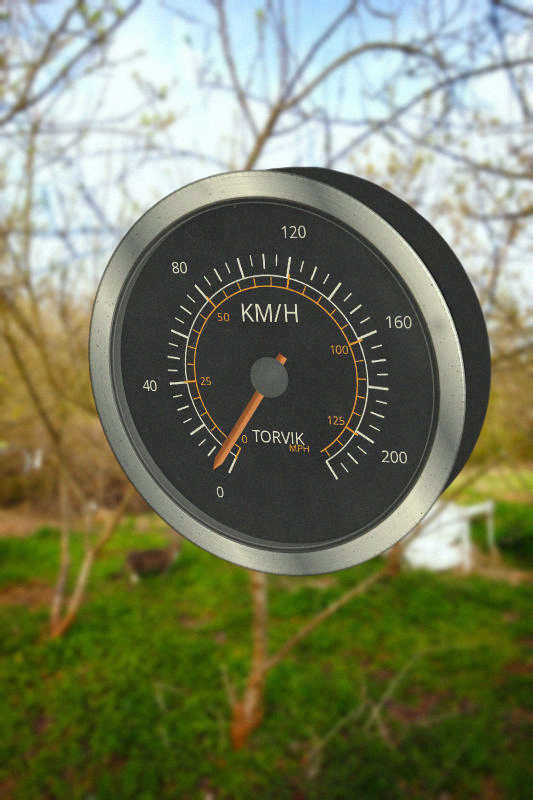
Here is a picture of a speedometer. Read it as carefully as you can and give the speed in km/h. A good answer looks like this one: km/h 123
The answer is km/h 5
